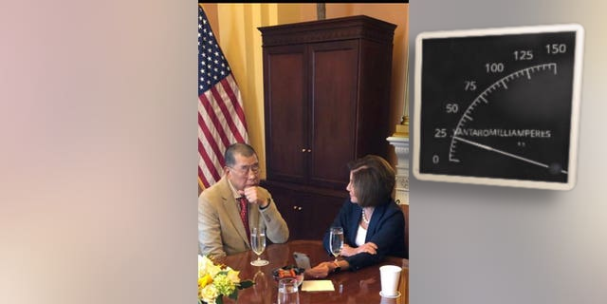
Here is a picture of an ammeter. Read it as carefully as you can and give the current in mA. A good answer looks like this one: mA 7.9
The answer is mA 25
